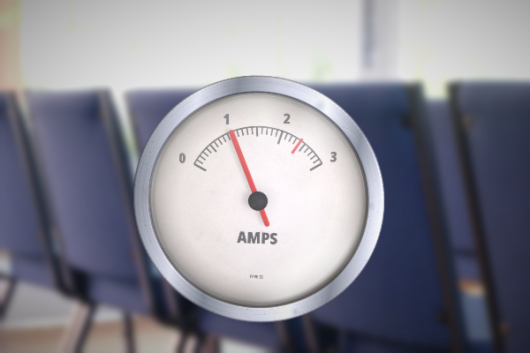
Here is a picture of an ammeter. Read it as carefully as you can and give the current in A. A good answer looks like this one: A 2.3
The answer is A 1
